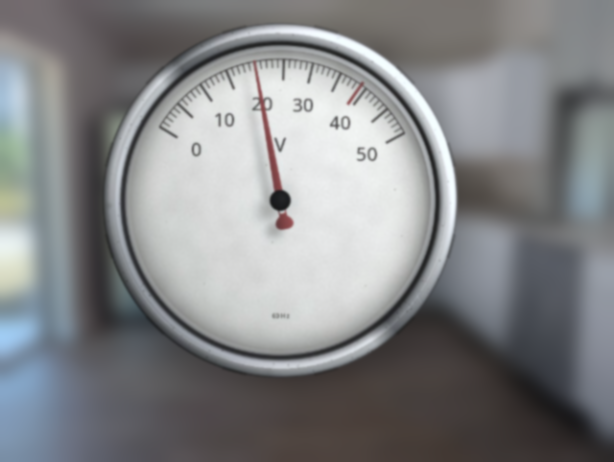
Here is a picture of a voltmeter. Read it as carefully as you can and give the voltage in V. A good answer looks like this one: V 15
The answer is V 20
